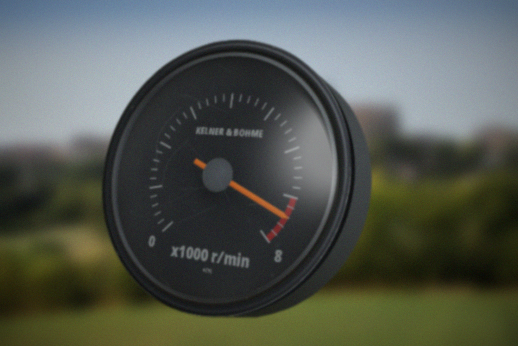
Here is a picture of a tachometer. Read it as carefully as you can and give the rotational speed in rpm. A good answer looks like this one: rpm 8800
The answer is rpm 7400
